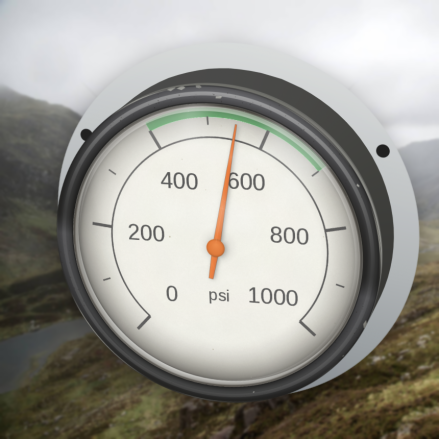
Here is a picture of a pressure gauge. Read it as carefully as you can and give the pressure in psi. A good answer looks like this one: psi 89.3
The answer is psi 550
